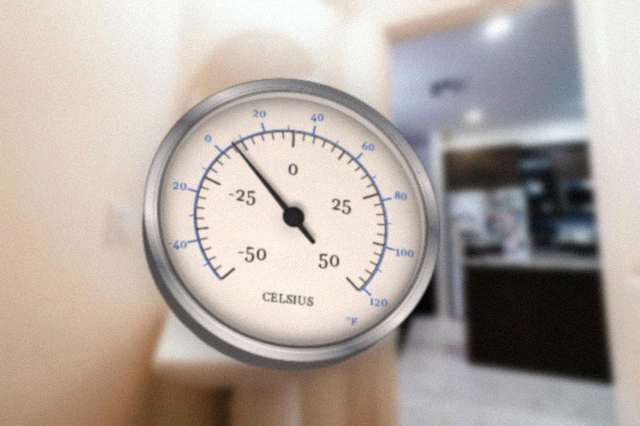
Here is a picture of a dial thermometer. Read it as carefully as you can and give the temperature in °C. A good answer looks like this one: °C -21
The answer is °C -15
